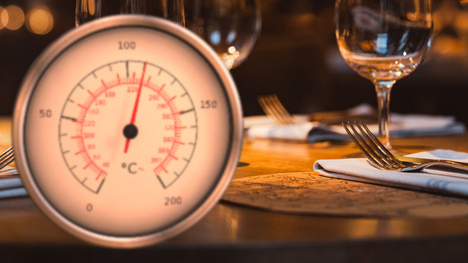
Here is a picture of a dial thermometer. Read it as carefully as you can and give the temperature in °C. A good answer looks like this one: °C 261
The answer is °C 110
